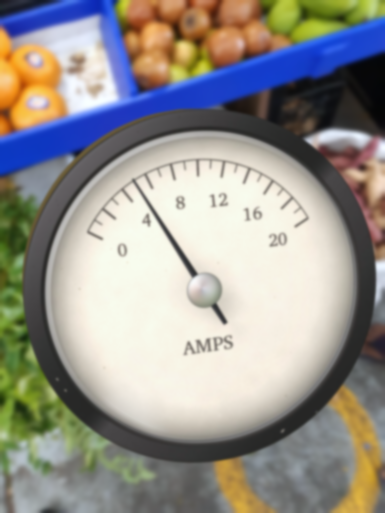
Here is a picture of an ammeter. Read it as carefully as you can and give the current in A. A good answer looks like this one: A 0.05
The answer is A 5
